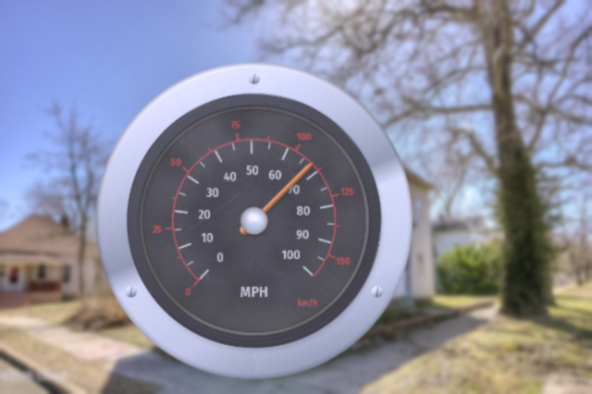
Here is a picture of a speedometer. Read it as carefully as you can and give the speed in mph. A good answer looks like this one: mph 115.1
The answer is mph 67.5
